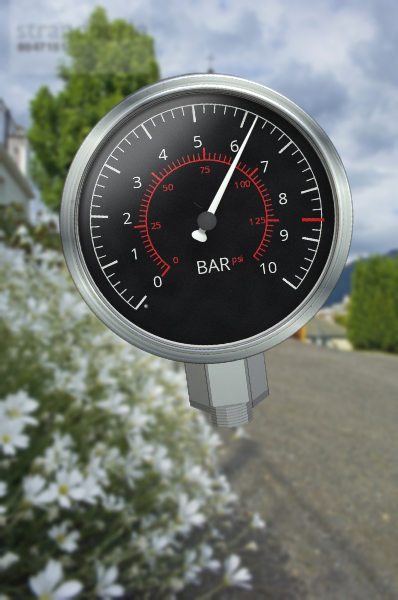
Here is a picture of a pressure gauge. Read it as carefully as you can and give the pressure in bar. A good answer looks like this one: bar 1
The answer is bar 6.2
